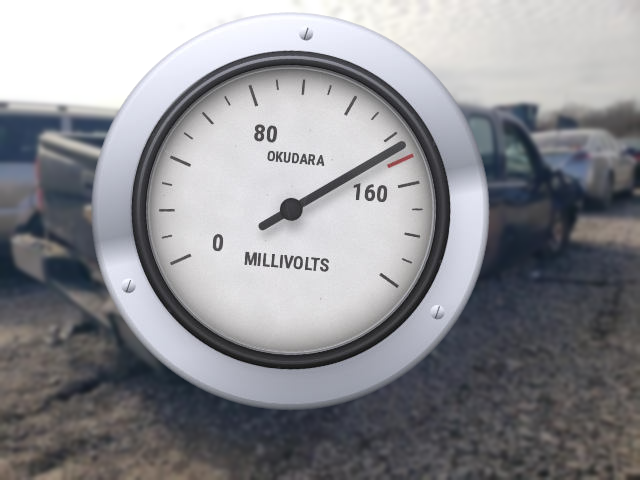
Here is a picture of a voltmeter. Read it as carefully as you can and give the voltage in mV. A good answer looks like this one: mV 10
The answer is mV 145
